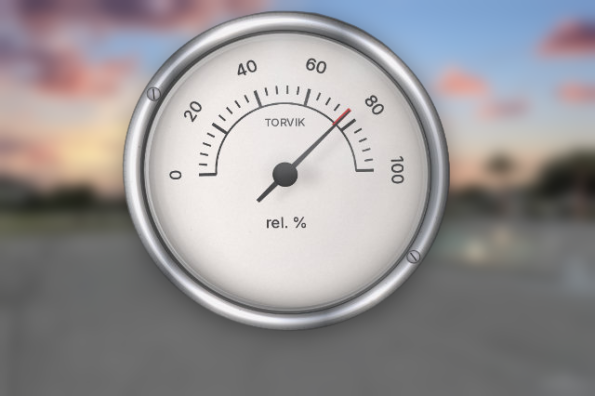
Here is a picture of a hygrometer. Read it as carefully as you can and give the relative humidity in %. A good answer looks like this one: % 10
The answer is % 76
